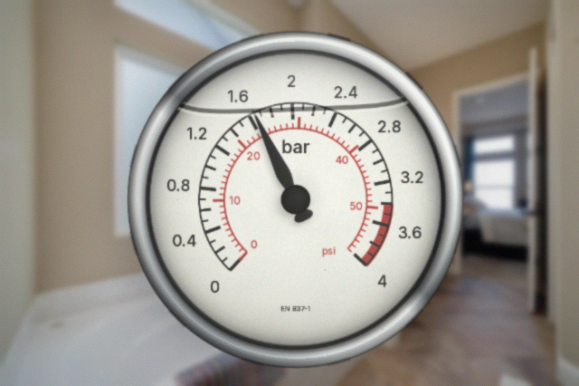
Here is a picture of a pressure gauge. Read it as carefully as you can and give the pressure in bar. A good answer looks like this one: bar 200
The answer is bar 1.65
